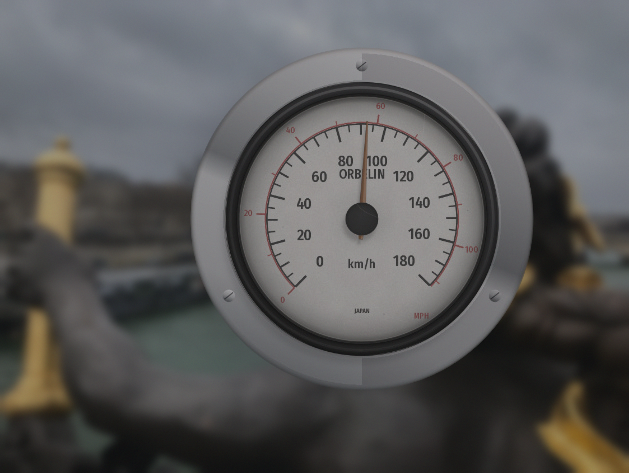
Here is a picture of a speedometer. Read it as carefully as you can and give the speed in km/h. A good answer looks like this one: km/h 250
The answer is km/h 92.5
